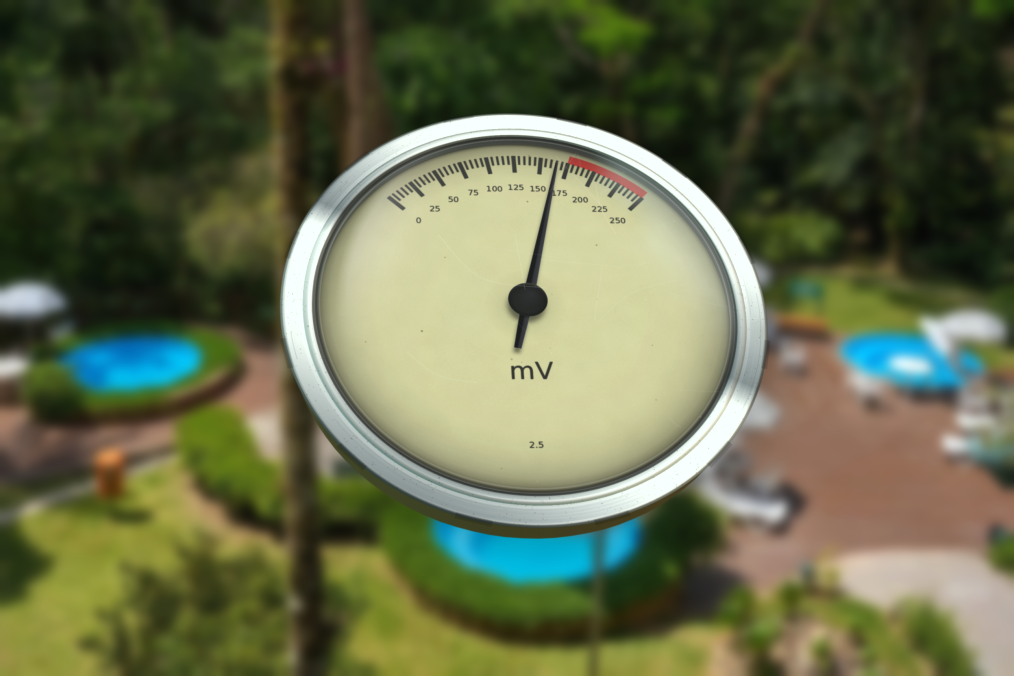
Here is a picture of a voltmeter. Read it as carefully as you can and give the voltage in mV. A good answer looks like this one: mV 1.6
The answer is mV 165
